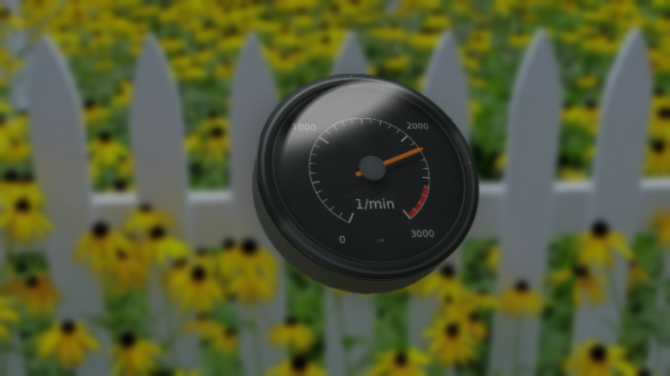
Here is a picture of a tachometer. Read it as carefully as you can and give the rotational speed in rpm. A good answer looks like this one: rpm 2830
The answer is rpm 2200
